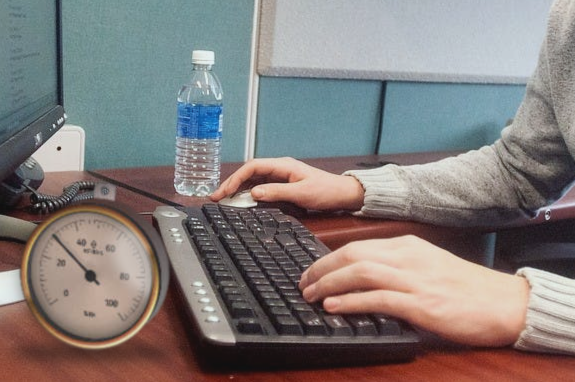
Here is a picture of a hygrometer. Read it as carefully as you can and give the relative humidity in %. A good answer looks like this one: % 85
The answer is % 30
